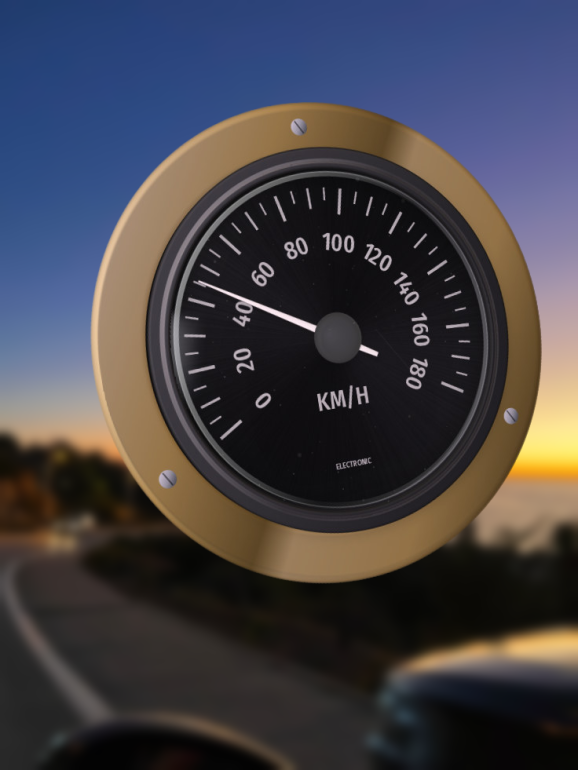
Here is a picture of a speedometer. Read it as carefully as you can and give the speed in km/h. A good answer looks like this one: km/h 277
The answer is km/h 45
